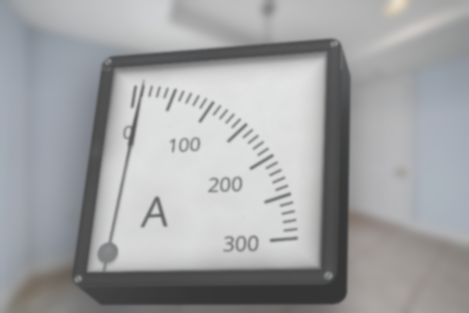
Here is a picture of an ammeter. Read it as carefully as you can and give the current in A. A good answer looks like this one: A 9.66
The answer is A 10
